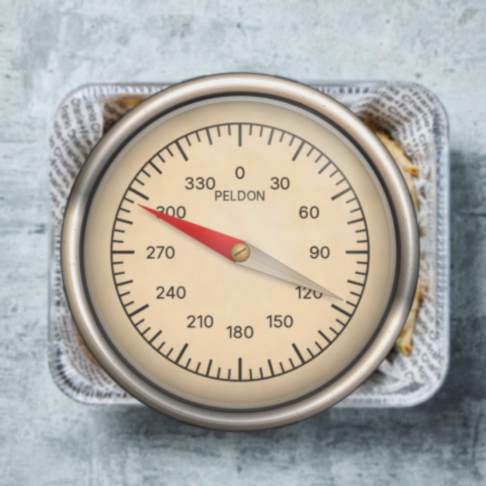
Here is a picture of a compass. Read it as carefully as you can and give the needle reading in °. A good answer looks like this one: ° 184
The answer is ° 295
